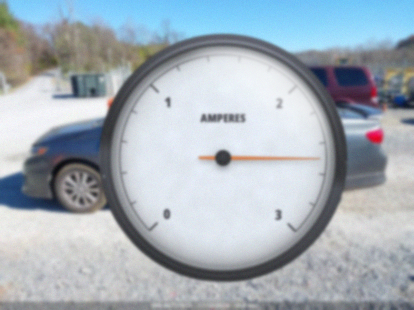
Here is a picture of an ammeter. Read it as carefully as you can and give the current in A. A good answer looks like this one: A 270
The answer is A 2.5
